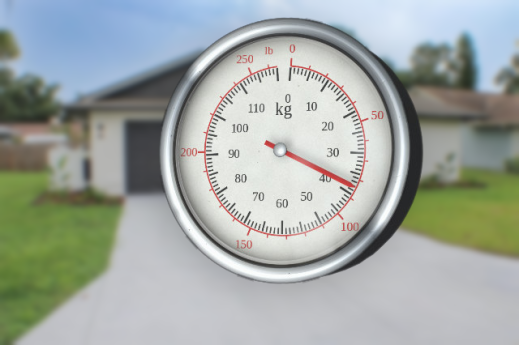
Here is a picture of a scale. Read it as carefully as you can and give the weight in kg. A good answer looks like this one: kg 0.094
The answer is kg 38
